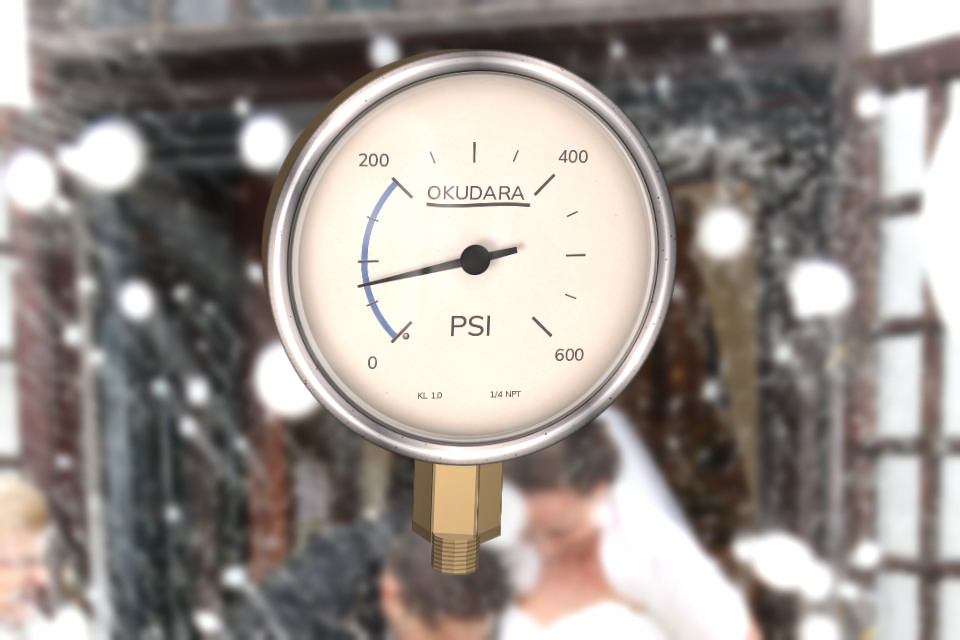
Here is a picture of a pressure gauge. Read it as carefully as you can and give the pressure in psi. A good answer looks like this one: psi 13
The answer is psi 75
